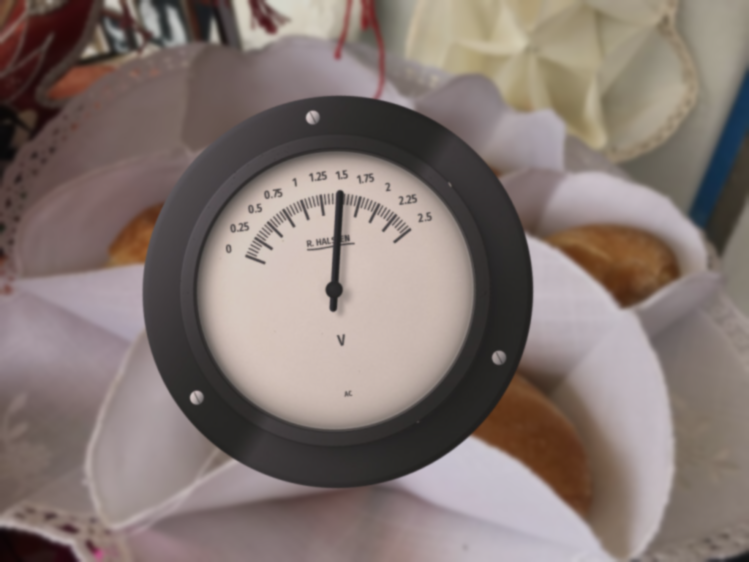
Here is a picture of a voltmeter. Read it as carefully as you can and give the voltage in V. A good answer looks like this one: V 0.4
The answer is V 1.5
